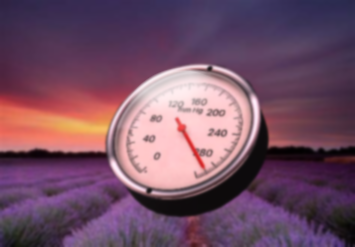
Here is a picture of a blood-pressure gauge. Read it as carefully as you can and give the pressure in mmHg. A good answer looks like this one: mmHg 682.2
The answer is mmHg 290
